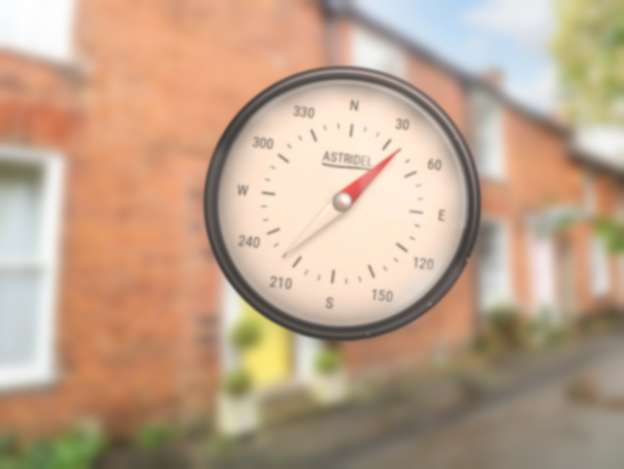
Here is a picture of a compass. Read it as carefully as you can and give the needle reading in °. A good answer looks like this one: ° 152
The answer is ° 40
